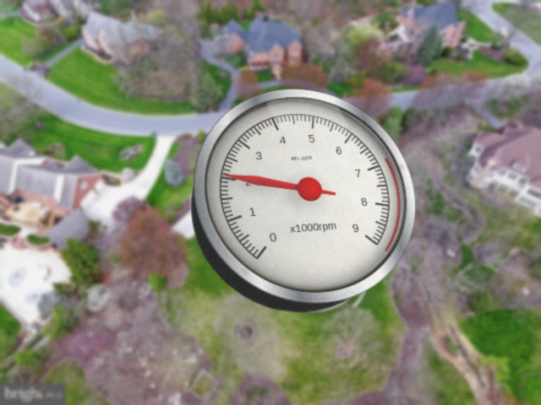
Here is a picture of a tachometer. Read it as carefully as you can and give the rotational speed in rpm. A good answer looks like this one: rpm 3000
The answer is rpm 2000
